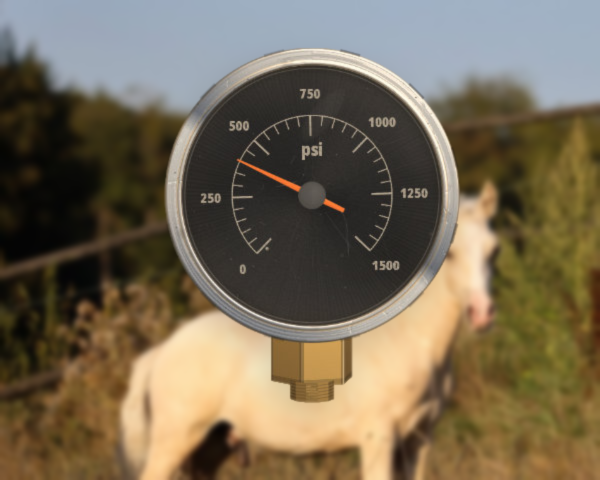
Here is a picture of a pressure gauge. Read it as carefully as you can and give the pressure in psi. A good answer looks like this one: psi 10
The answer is psi 400
